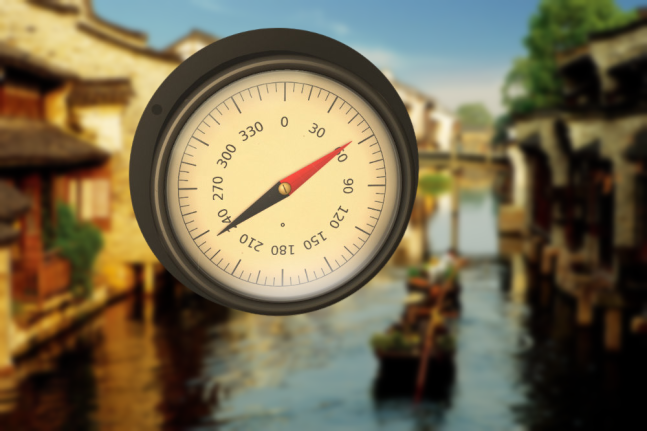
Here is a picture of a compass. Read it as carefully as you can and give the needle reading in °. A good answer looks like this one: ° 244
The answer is ° 55
